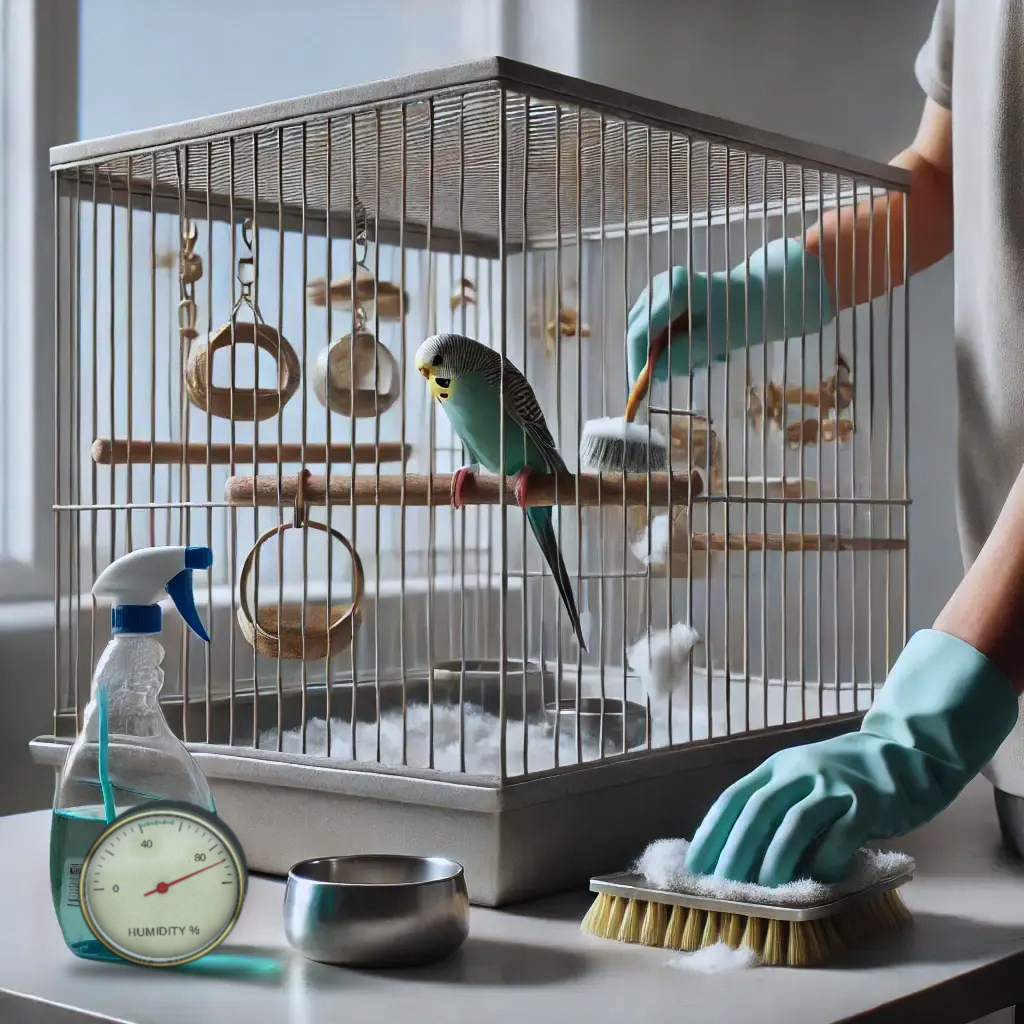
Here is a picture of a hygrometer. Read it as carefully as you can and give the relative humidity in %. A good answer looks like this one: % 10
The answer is % 88
